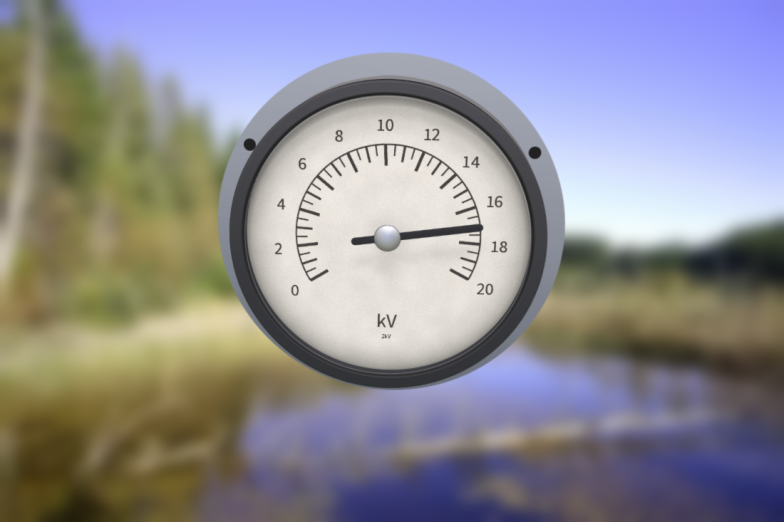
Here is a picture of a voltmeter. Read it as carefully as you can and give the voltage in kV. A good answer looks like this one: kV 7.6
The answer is kV 17
